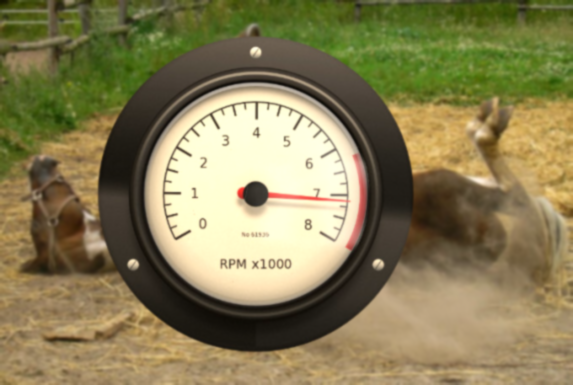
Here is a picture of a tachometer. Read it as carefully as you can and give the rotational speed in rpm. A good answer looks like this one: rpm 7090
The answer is rpm 7125
